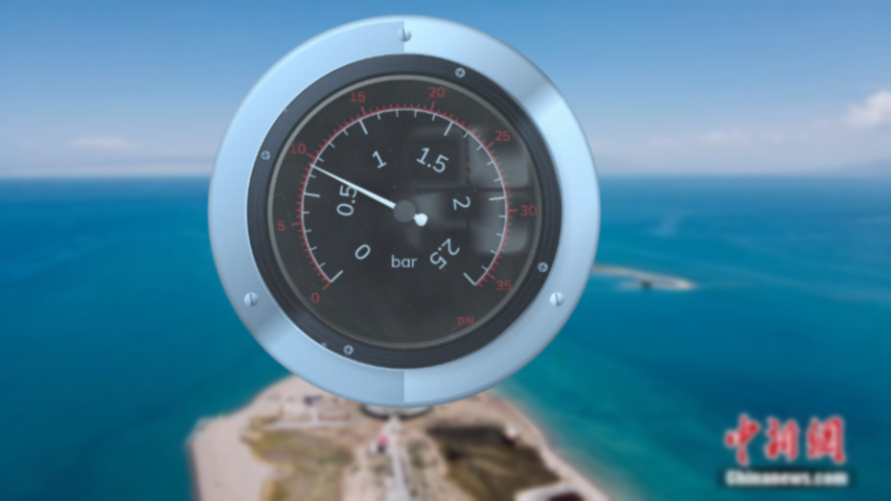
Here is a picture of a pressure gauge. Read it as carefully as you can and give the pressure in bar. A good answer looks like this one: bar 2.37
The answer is bar 0.65
